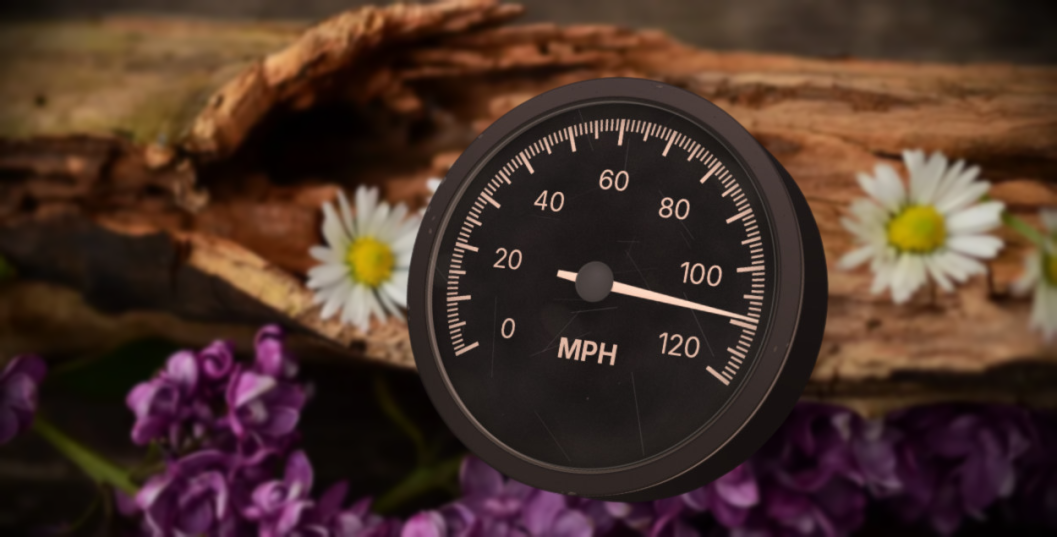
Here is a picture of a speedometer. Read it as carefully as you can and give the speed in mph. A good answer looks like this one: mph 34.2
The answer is mph 109
